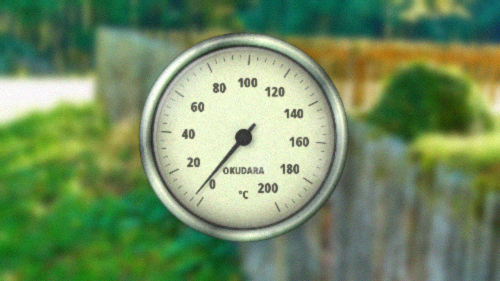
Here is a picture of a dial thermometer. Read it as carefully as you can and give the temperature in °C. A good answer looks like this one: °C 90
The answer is °C 4
